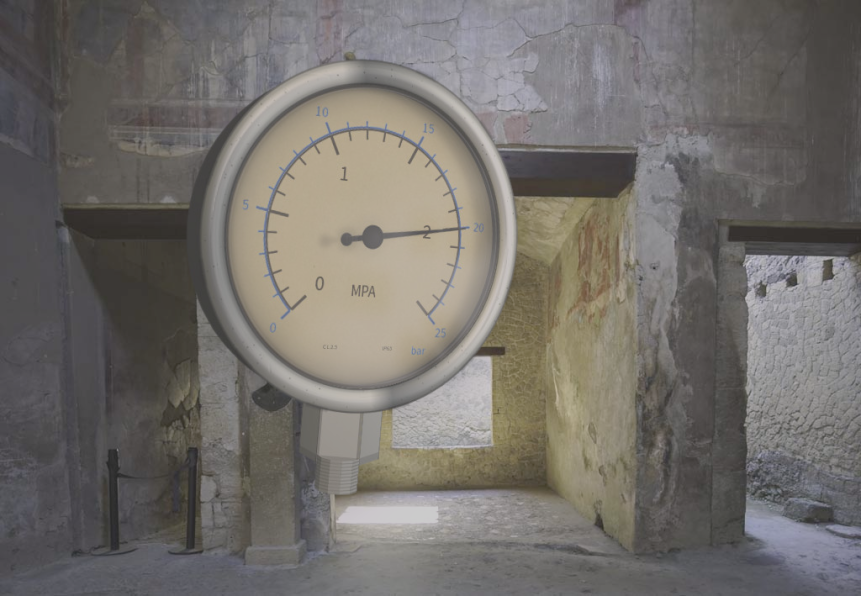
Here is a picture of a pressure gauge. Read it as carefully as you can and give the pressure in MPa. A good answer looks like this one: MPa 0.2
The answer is MPa 2
